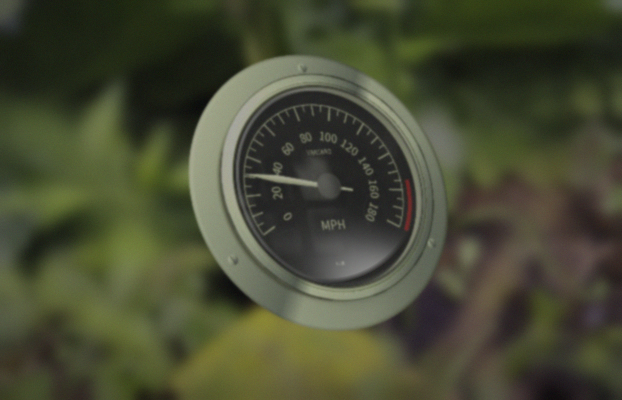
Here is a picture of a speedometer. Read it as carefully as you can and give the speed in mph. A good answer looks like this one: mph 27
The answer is mph 30
